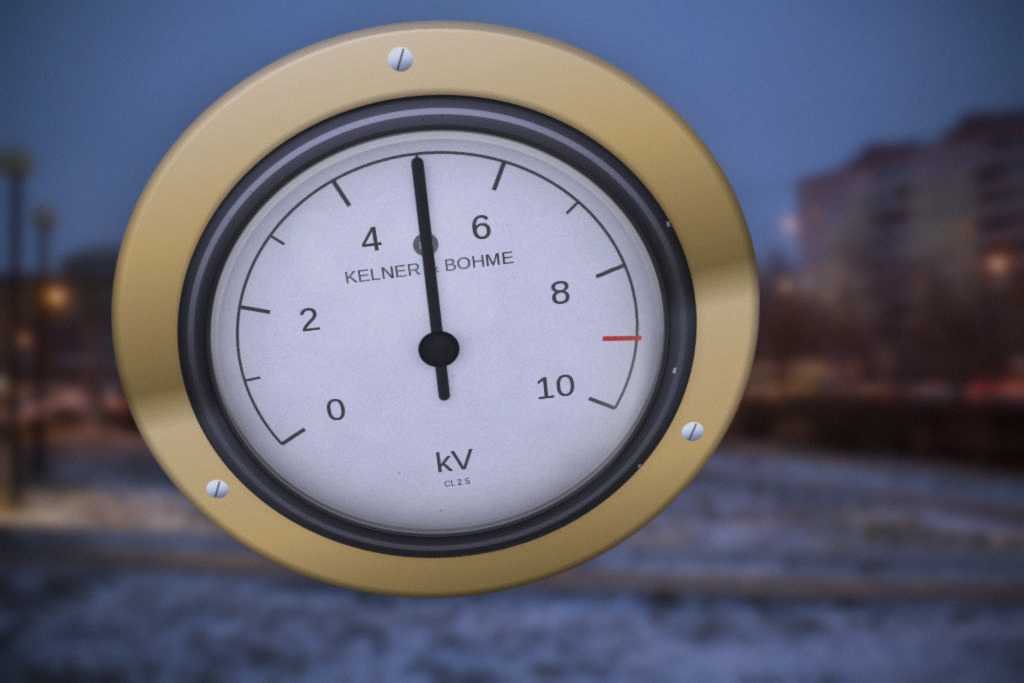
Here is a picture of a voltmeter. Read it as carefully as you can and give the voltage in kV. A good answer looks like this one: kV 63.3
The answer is kV 5
